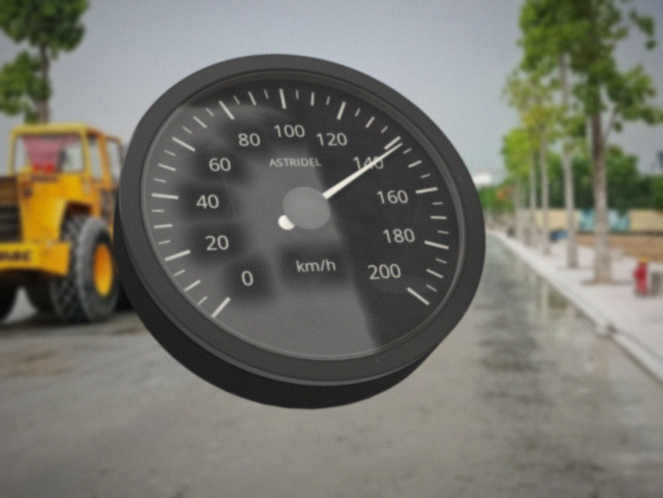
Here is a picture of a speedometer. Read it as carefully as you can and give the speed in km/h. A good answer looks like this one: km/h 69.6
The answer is km/h 142.5
